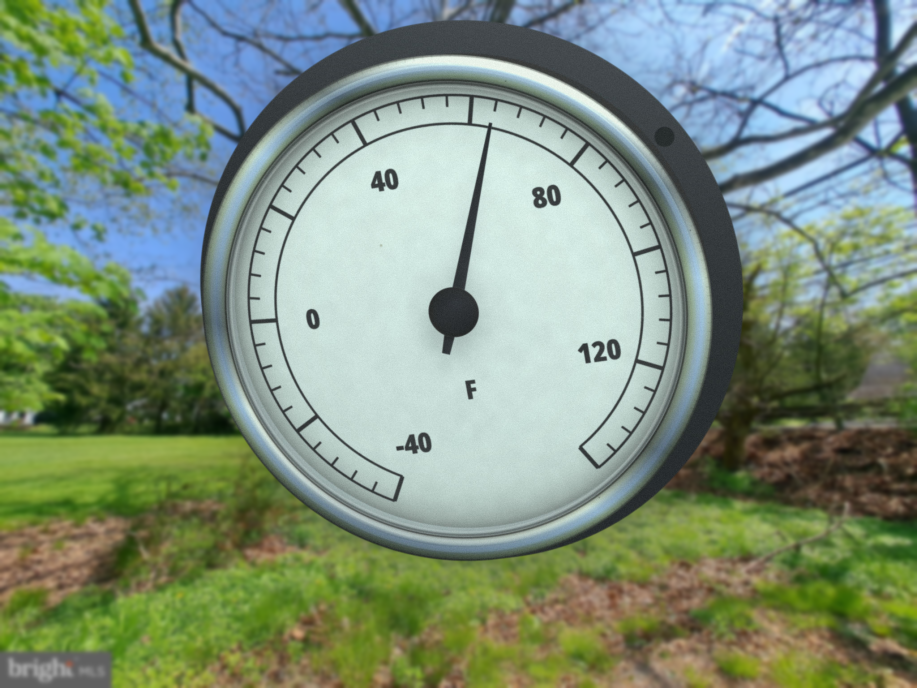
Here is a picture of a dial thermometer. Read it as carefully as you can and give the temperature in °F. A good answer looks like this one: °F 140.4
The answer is °F 64
